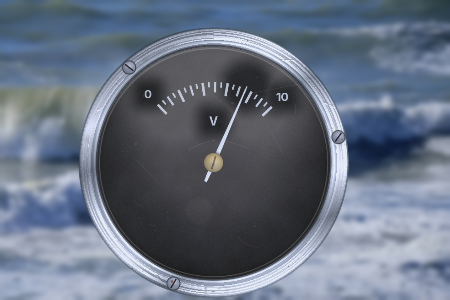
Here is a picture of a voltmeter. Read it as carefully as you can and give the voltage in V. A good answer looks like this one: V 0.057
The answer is V 7.5
